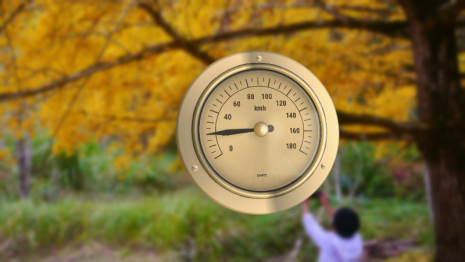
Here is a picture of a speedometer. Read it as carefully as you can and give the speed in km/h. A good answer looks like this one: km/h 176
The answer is km/h 20
